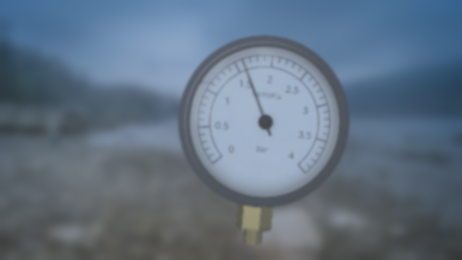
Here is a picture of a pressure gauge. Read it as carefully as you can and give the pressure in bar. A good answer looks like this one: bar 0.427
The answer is bar 1.6
